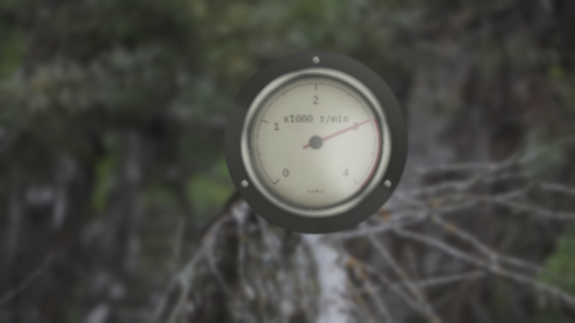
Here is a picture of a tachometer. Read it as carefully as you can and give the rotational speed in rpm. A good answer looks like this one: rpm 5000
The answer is rpm 3000
